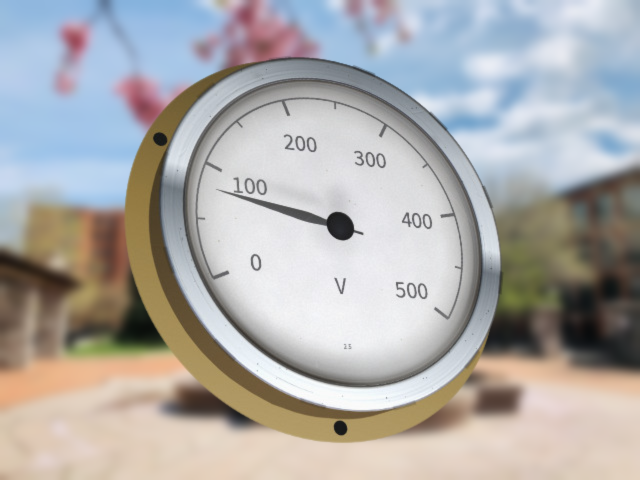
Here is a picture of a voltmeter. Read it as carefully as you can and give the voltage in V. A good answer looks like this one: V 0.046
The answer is V 75
